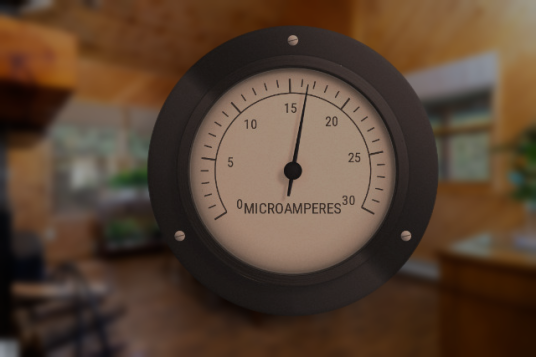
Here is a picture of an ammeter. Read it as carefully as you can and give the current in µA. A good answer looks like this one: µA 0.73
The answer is µA 16.5
